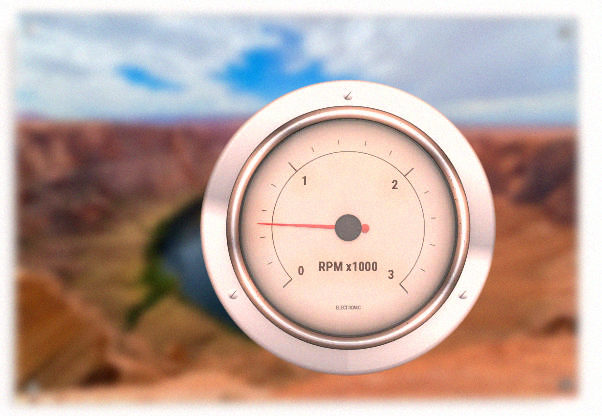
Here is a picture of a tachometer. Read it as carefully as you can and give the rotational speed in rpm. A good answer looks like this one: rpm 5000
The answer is rpm 500
